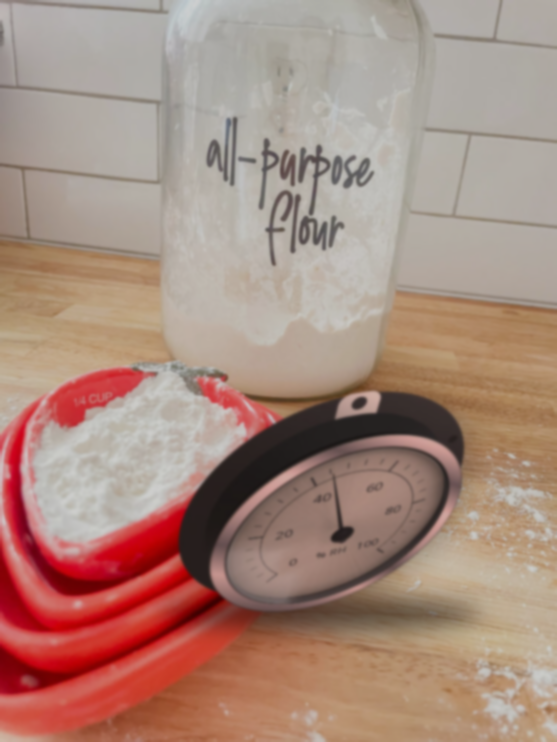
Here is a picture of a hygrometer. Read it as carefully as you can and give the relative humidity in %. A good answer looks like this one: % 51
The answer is % 44
